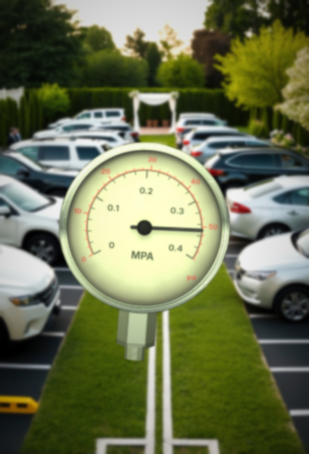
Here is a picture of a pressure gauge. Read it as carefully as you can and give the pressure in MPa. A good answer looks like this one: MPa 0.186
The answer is MPa 0.35
